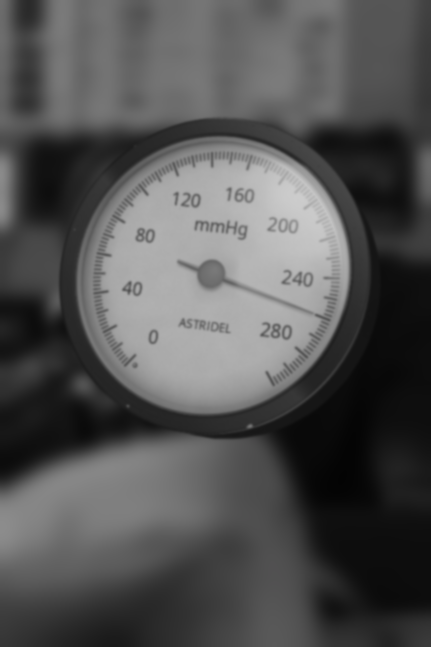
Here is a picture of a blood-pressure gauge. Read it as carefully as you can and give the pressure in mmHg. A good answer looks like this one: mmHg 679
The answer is mmHg 260
